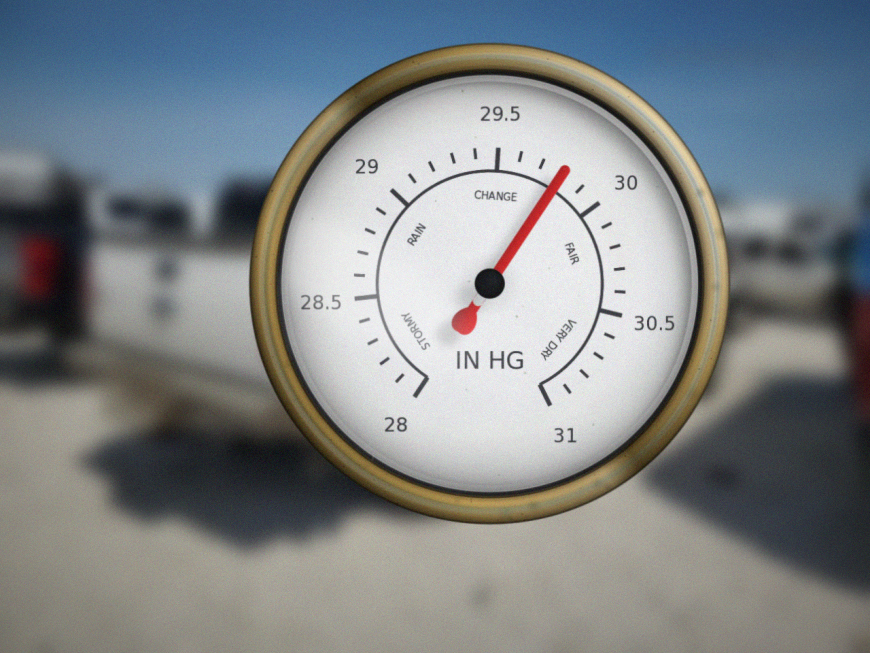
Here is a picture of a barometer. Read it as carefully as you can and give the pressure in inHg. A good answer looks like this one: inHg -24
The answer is inHg 29.8
